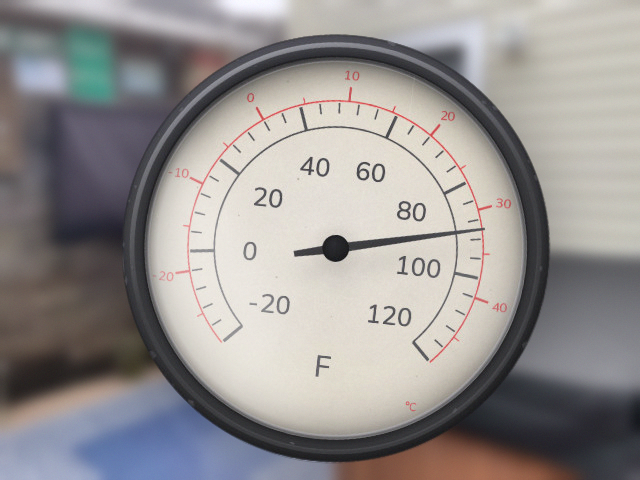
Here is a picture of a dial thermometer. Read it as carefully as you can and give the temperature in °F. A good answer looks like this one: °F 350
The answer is °F 90
